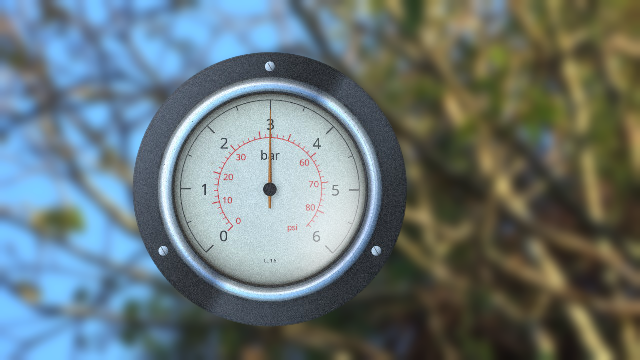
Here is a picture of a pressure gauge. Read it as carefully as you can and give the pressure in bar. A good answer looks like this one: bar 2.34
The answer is bar 3
